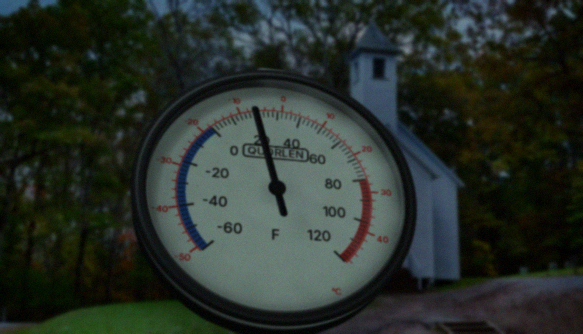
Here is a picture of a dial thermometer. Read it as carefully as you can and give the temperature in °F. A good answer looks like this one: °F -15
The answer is °F 20
